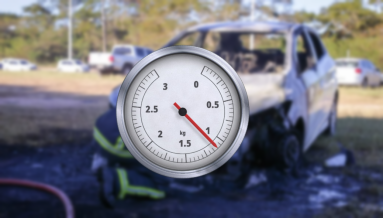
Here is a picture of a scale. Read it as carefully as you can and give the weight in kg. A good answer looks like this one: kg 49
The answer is kg 1.1
